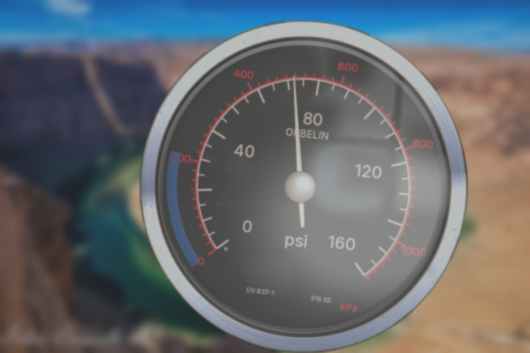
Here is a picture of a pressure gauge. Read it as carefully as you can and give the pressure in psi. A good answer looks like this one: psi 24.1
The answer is psi 72.5
